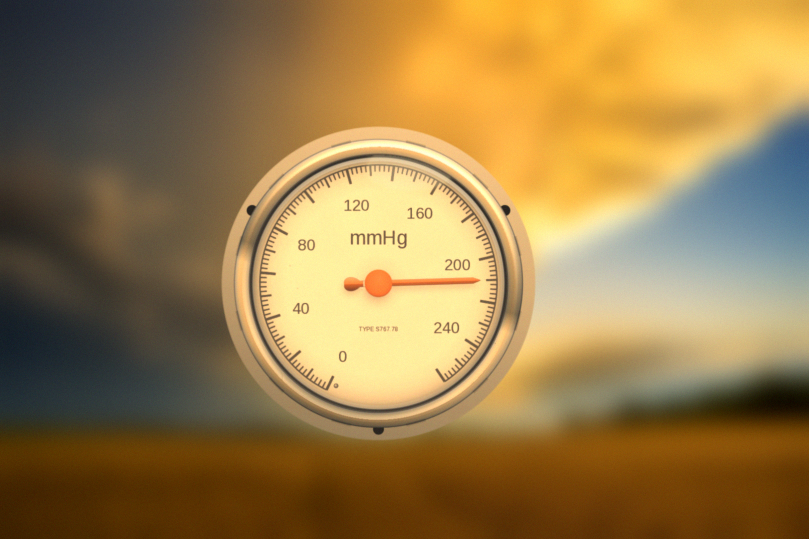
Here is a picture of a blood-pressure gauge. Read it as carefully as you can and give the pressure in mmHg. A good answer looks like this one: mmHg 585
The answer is mmHg 210
